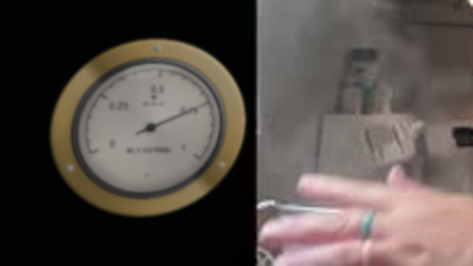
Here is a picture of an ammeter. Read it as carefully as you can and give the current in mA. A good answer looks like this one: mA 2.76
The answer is mA 0.75
